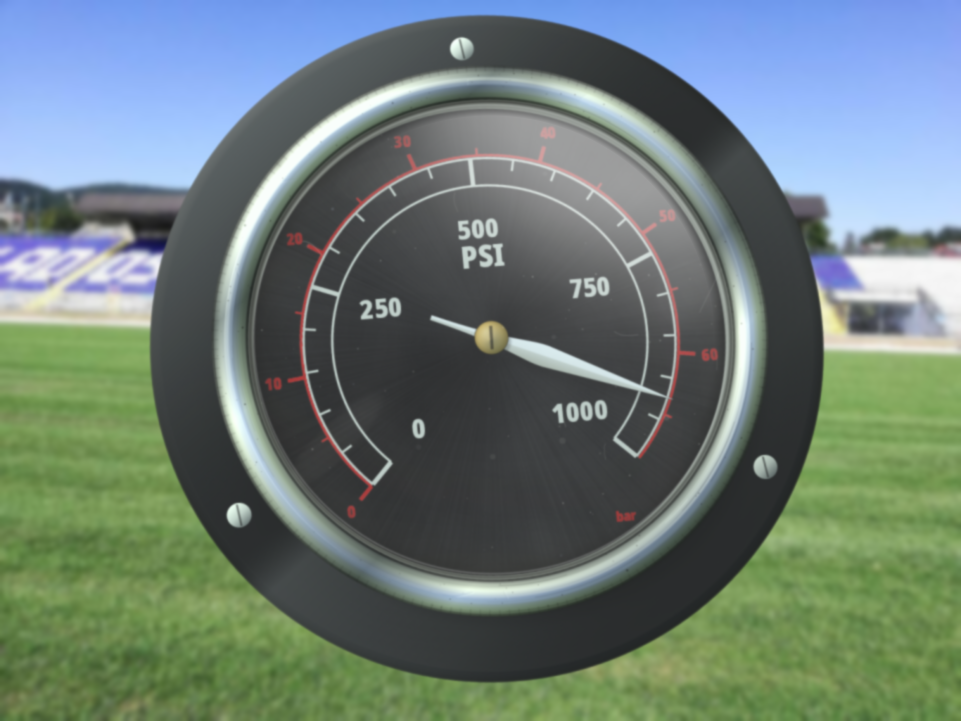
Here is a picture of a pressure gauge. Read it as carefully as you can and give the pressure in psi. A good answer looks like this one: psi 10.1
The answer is psi 925
